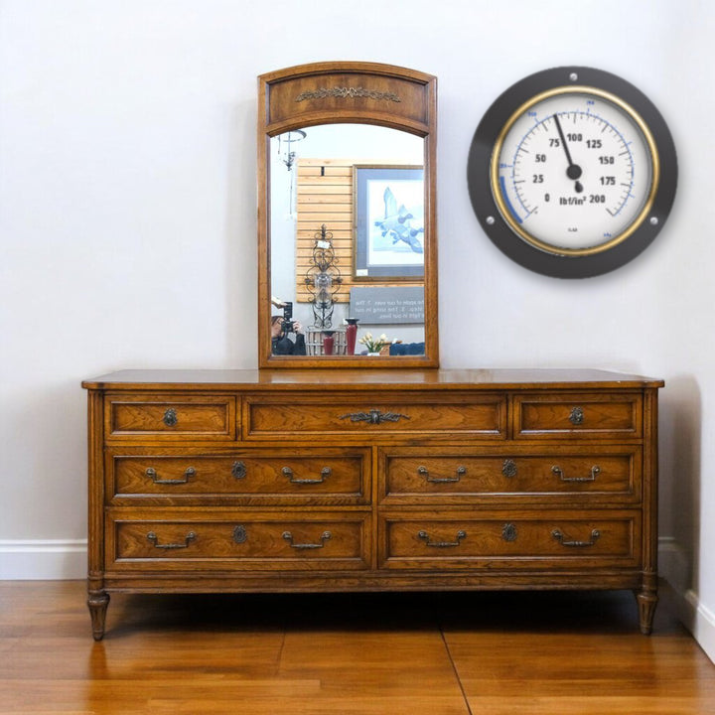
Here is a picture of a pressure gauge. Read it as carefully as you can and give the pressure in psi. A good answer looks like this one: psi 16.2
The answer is psi 85
